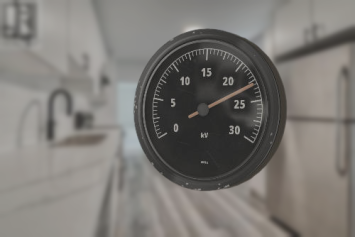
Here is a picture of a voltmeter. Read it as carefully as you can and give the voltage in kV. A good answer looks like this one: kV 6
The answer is kV 23
